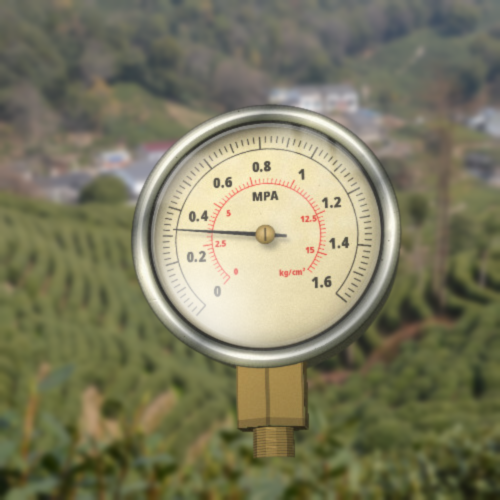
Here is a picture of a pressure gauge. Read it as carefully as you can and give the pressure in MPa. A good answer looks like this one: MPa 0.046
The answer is MPa 0.32
